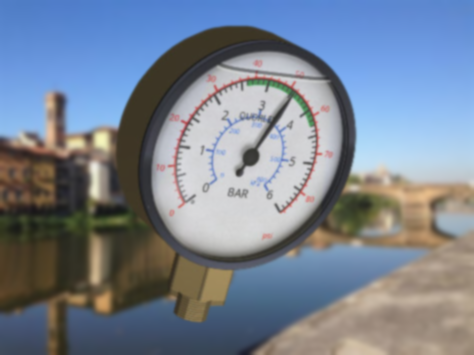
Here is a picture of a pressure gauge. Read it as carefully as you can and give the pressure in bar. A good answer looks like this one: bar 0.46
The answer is bar 3.5
